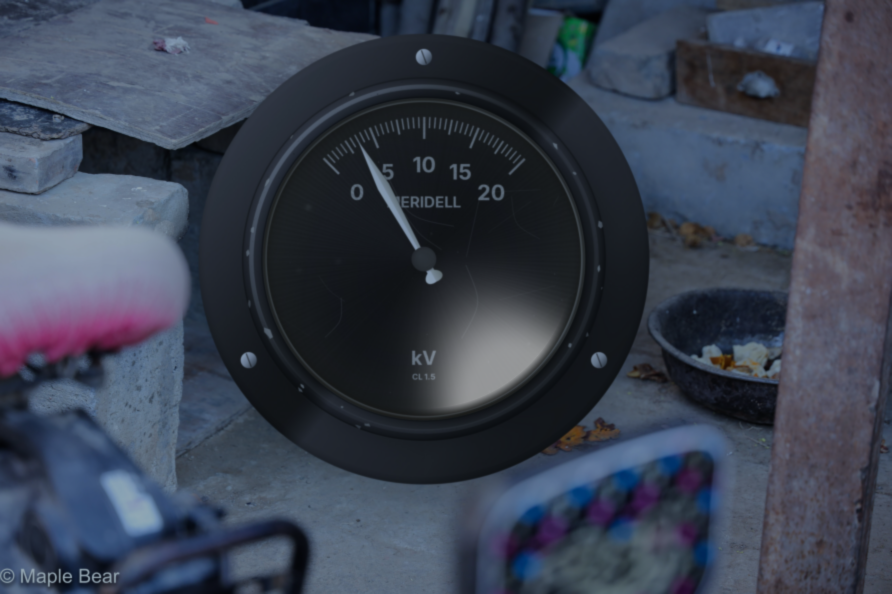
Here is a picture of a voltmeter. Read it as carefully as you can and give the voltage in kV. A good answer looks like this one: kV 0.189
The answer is kV 3.5
